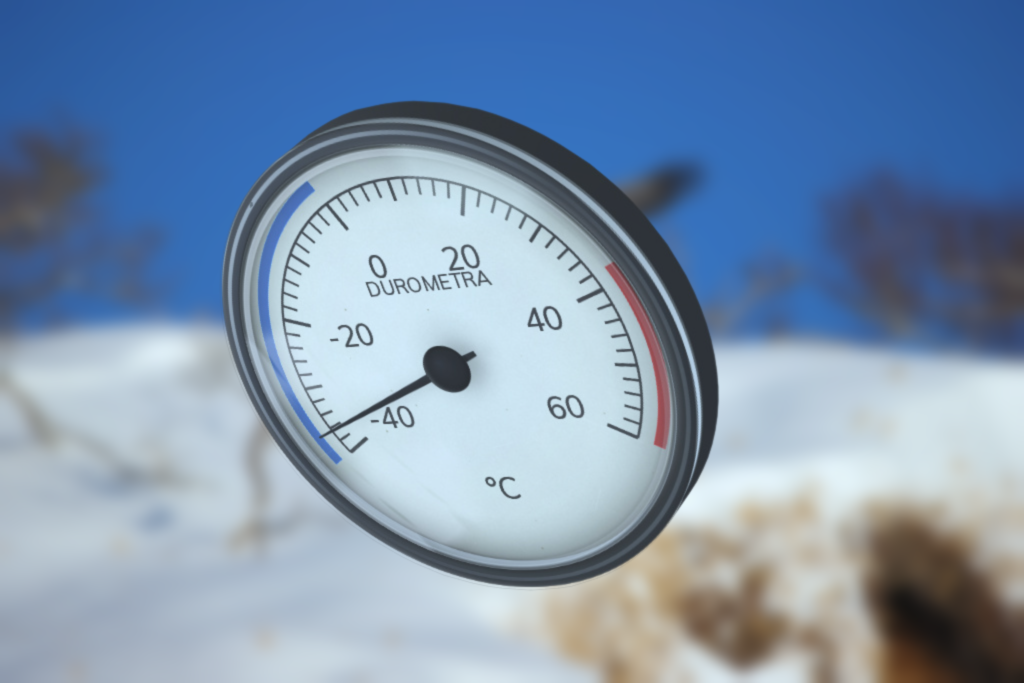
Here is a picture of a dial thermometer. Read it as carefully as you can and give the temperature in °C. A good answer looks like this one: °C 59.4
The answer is °C -36
